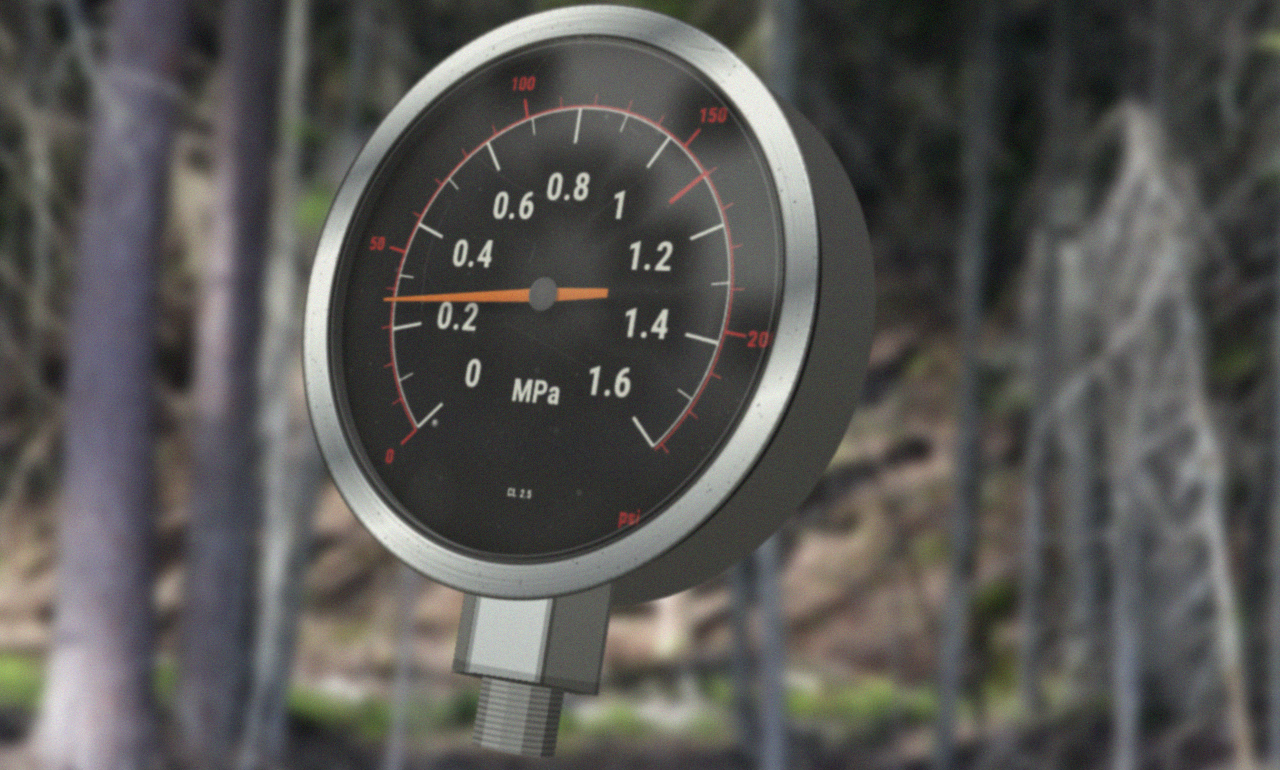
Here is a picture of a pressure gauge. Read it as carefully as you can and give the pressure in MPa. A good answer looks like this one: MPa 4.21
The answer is MPa 0.25
